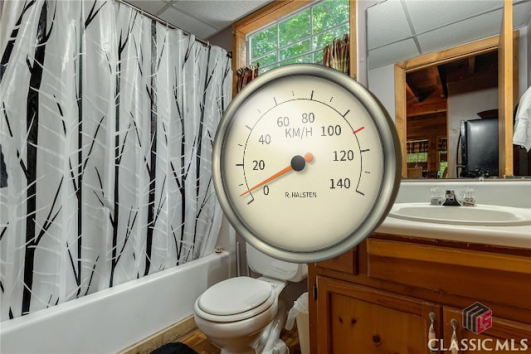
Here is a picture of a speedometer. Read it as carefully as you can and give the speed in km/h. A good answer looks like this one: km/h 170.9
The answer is km/h 5
